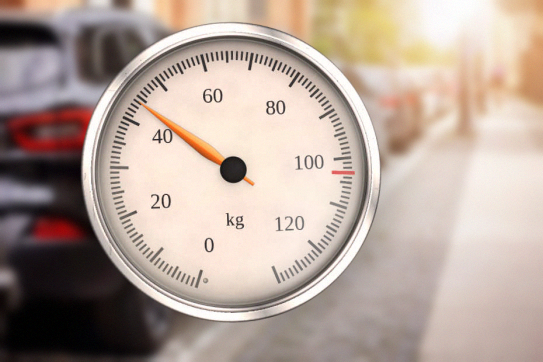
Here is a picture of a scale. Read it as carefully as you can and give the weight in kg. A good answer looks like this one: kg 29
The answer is kg 44
